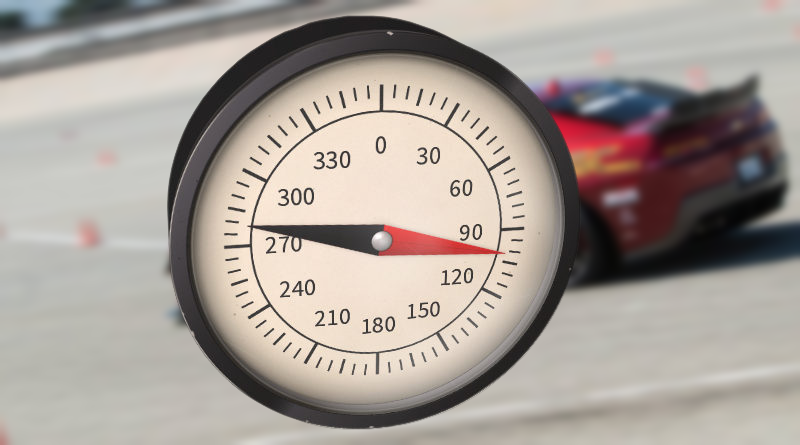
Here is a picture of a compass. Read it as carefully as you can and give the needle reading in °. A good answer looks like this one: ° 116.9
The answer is ° 100
